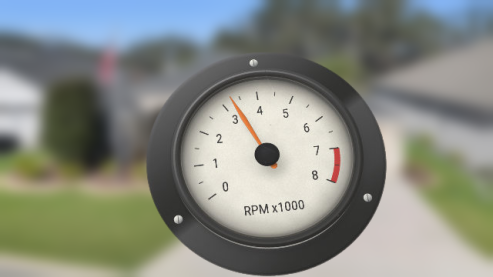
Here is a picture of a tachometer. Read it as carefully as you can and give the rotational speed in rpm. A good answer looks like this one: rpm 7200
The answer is rpm 3250
